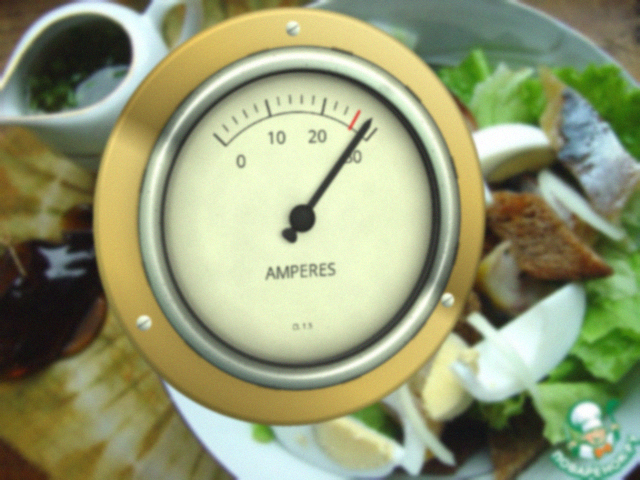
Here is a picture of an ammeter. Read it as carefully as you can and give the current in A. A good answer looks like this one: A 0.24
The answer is A 28
